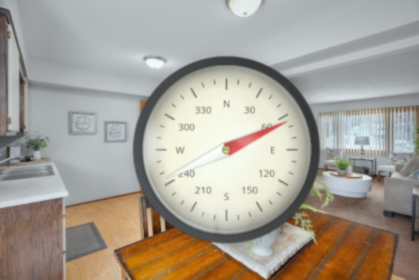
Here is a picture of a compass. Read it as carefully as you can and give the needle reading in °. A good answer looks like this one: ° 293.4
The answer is ° 65
